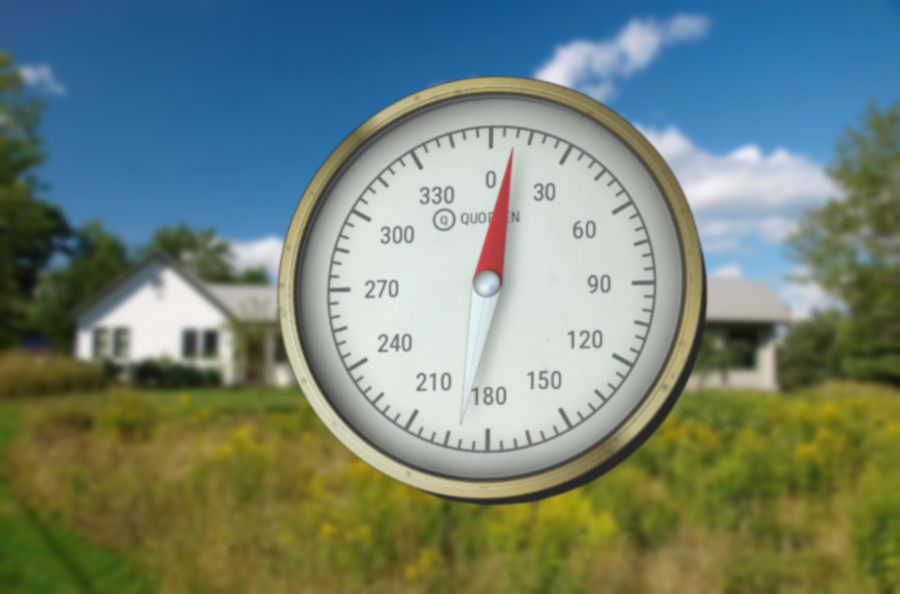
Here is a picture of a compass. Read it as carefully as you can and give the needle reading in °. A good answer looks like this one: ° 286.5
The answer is ° 10
